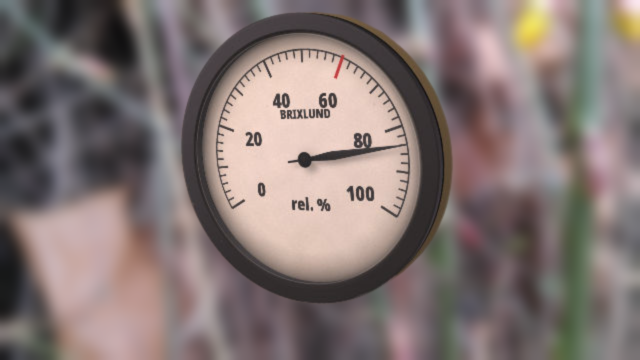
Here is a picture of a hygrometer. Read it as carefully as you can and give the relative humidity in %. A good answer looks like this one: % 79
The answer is % 84
